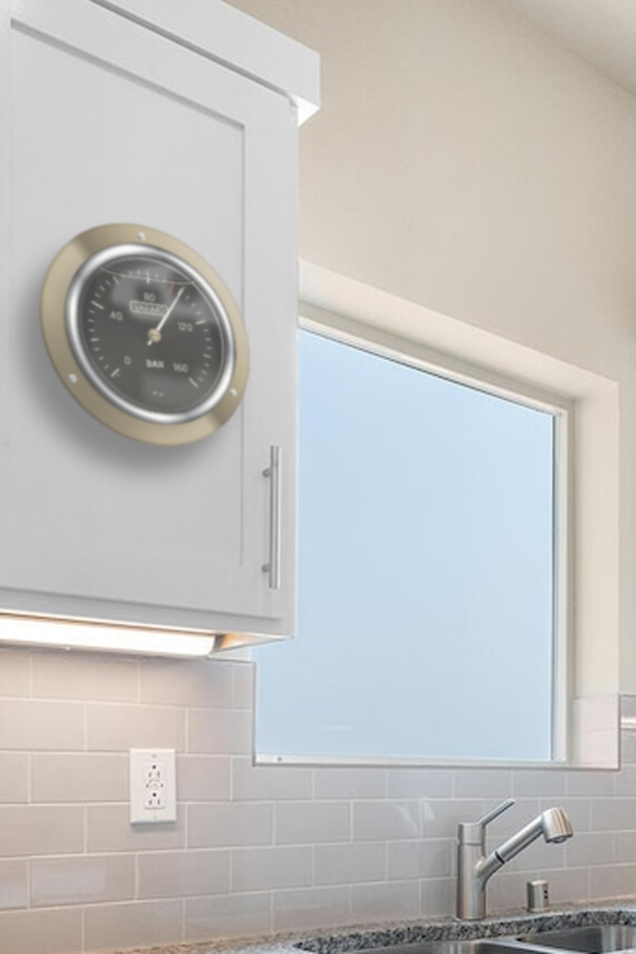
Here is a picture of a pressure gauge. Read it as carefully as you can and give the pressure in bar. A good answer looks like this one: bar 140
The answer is bar 100
